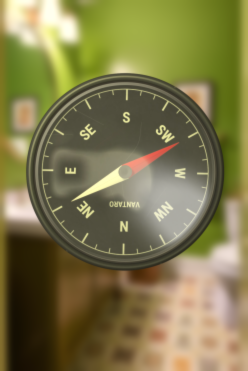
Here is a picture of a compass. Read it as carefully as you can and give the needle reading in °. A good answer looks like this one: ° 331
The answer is ° 240
